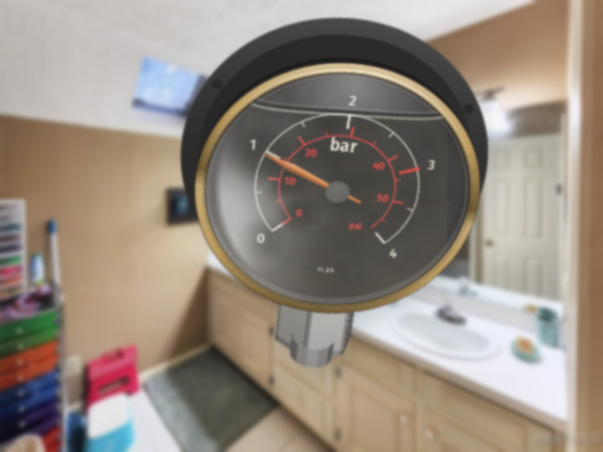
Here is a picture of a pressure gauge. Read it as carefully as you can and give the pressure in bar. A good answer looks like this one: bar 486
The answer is bar 1
